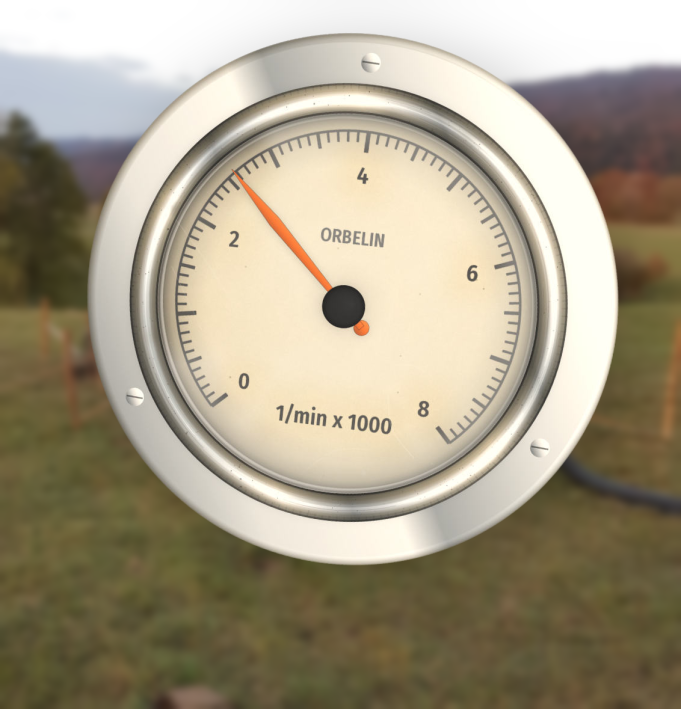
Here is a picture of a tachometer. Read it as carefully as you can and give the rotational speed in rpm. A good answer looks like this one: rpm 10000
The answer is rpm 2600
